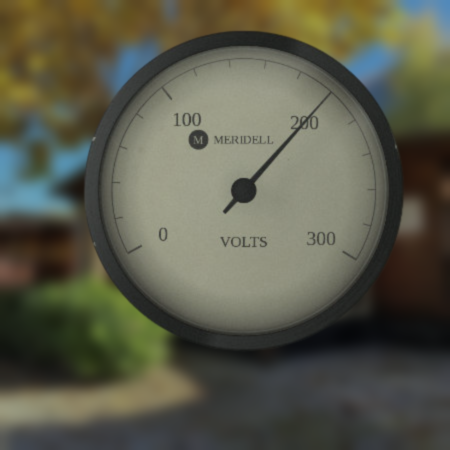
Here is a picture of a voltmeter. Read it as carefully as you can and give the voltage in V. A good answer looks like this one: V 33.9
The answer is V 200
